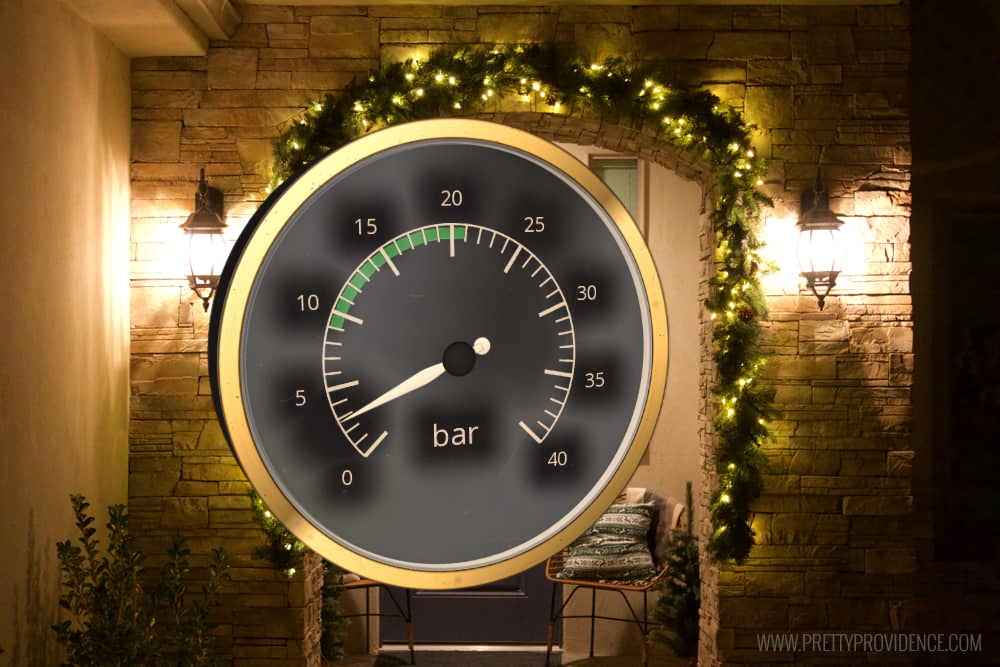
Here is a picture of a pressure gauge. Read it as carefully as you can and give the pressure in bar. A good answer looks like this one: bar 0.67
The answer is bar 3
